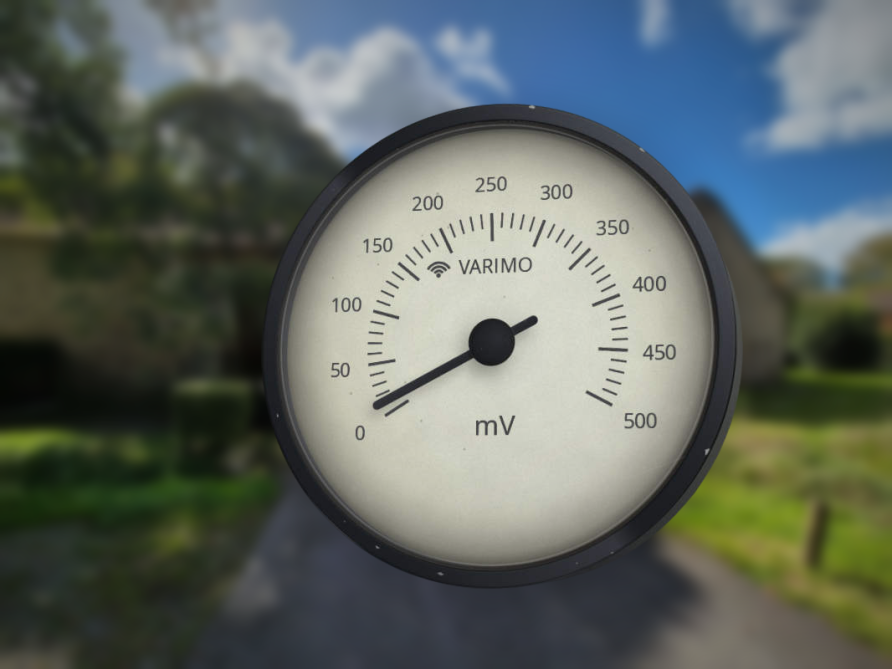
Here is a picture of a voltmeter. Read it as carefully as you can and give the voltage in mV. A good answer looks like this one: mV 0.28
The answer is mV 10
